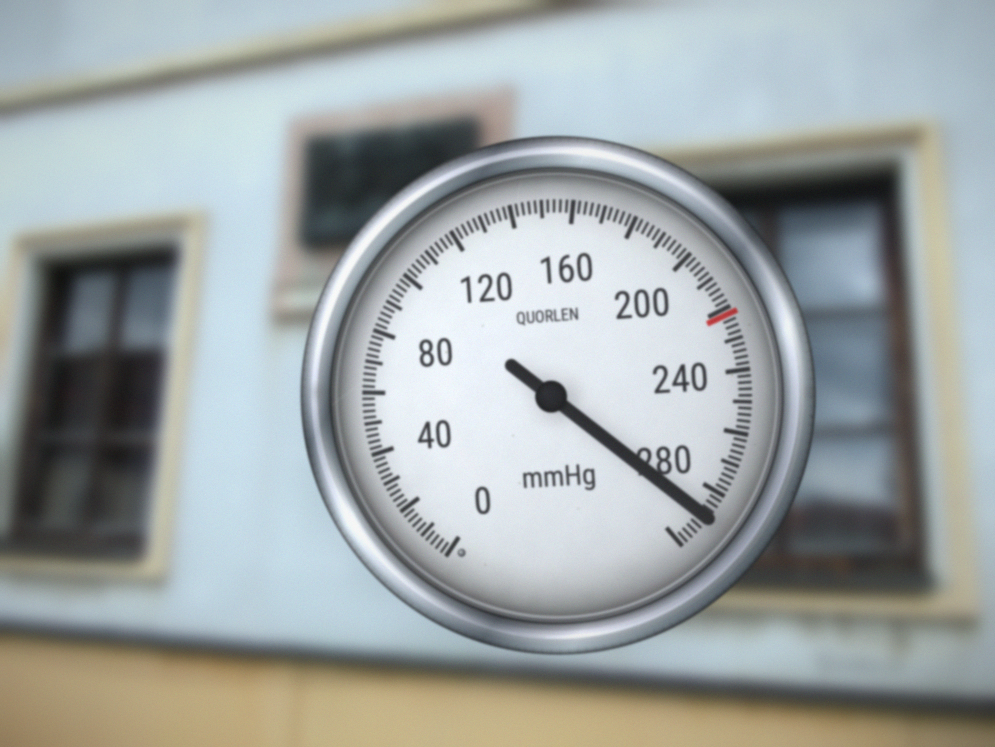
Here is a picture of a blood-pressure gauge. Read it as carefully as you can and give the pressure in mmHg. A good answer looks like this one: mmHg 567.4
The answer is mmHg 288
